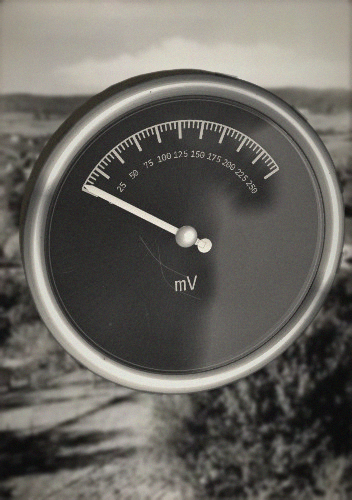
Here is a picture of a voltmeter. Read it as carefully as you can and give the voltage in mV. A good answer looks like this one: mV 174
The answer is mV 5
